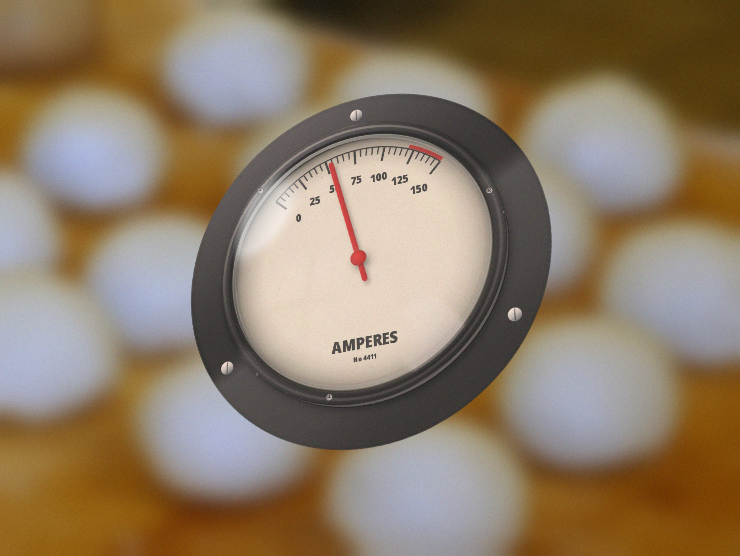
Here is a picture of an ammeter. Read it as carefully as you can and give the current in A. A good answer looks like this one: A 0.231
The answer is A 55
